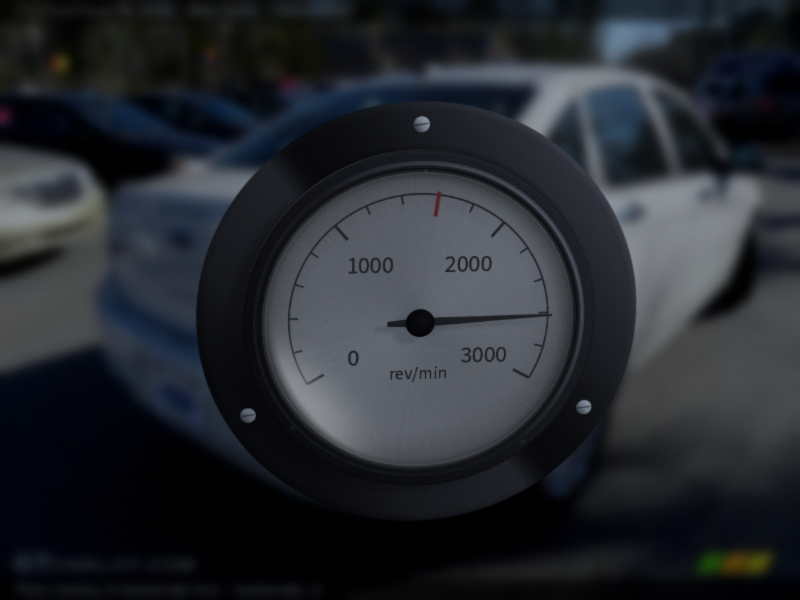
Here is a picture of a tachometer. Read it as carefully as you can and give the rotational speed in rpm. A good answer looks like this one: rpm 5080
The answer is rpm 2600
